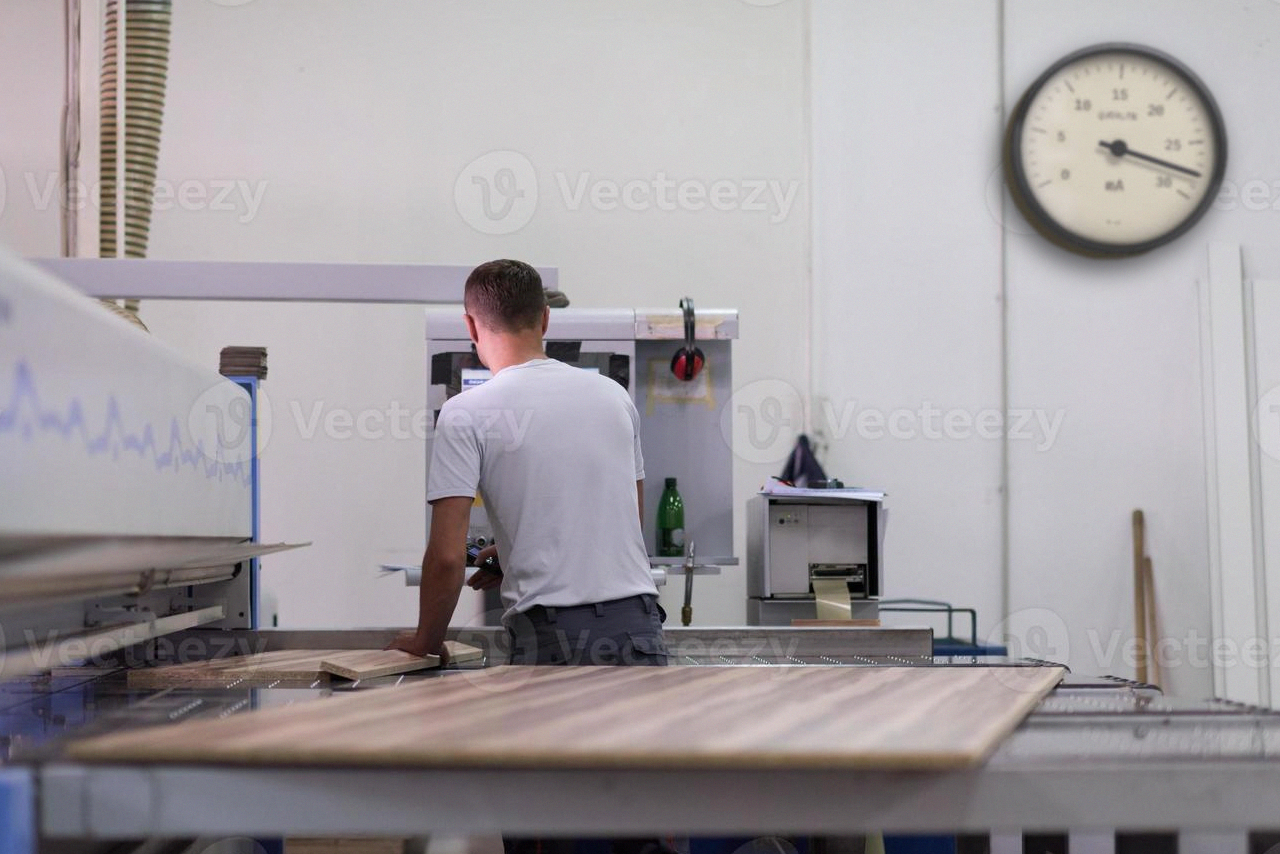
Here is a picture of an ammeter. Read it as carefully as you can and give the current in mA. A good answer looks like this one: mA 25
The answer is mA 28
